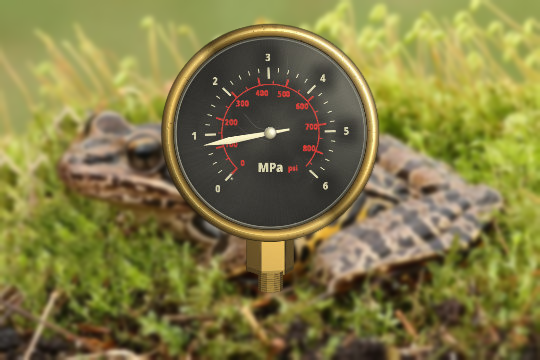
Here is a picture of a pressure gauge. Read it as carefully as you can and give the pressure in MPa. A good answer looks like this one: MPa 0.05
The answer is MPa 0.8
